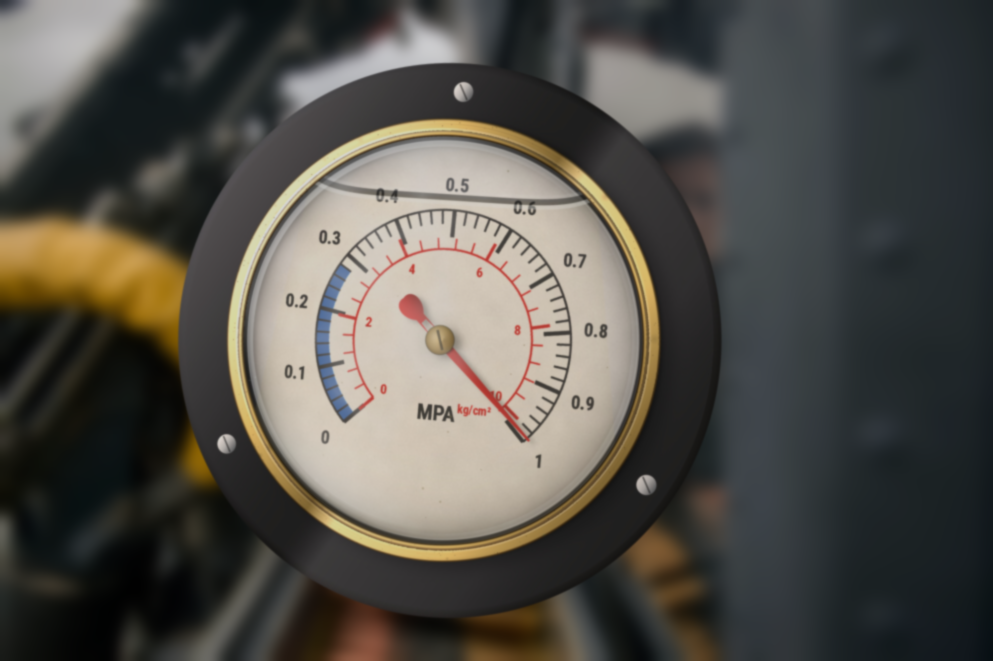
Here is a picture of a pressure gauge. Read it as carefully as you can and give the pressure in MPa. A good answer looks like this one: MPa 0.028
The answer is MPa 0.99
